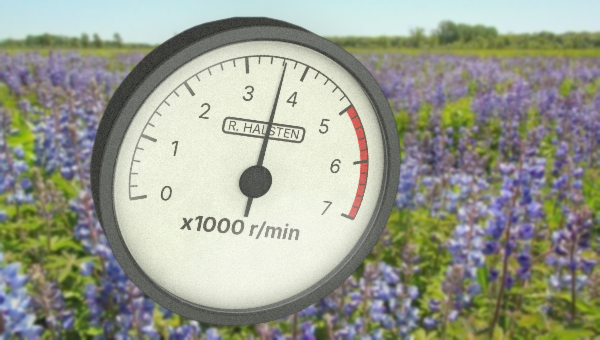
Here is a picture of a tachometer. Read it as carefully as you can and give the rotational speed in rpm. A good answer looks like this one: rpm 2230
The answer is rpm 3600
